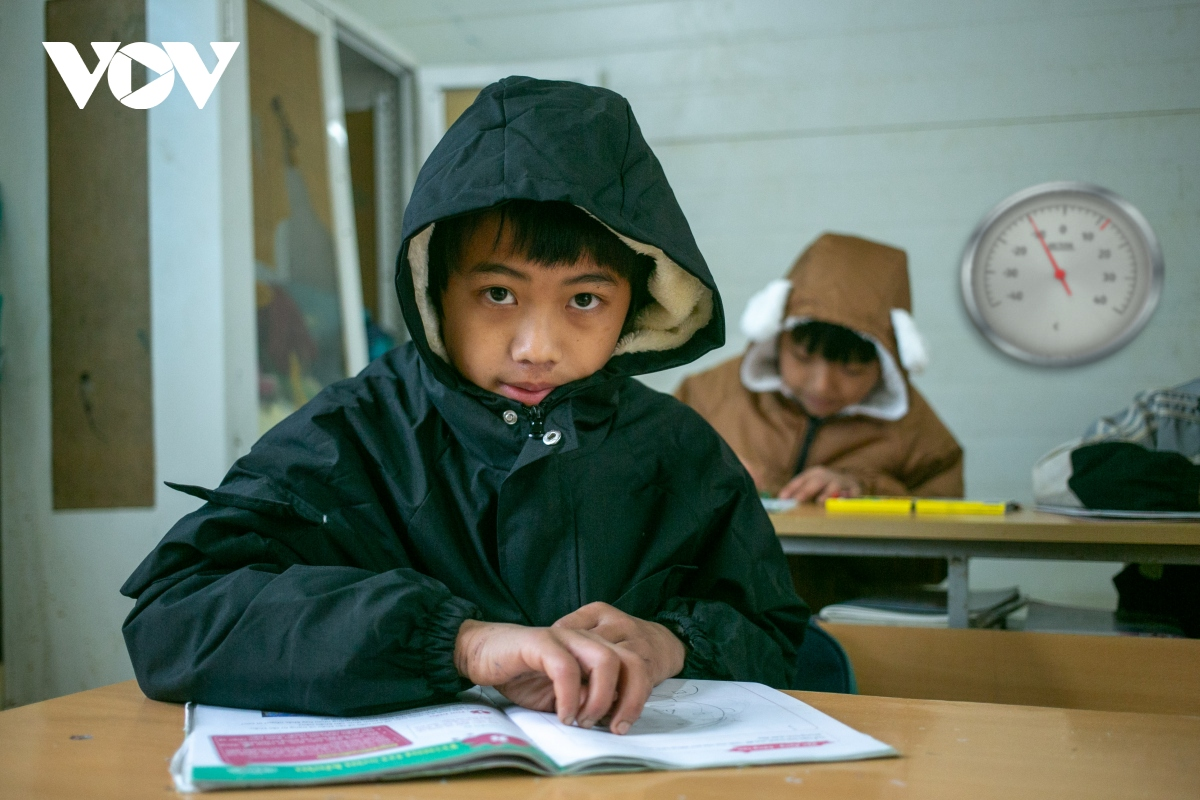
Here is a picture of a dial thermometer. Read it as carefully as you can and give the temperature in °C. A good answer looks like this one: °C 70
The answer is °C -10
